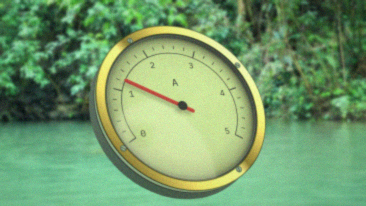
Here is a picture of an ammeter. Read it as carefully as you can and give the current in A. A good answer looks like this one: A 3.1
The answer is A 1.2
